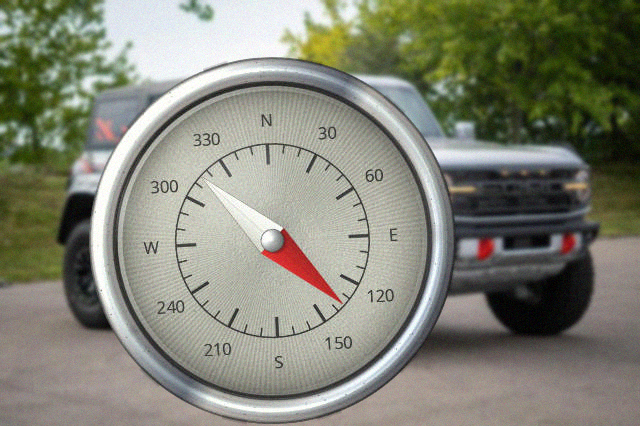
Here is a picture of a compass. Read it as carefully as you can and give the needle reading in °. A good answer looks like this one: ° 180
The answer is ° 135
